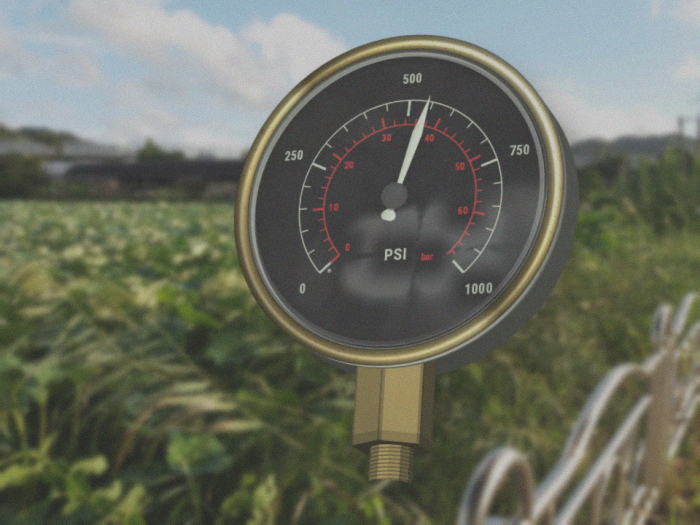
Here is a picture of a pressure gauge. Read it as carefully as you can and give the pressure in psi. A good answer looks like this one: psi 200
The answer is psi 550
